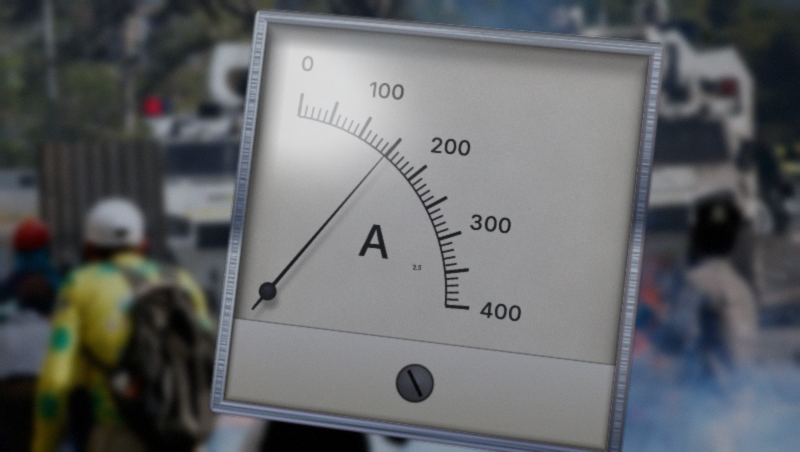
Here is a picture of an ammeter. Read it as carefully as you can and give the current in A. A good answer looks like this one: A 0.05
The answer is A 150
